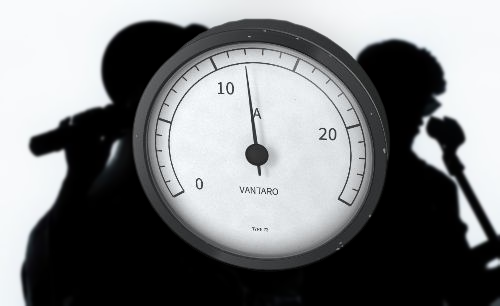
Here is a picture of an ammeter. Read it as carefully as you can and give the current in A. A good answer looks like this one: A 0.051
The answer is A 12
